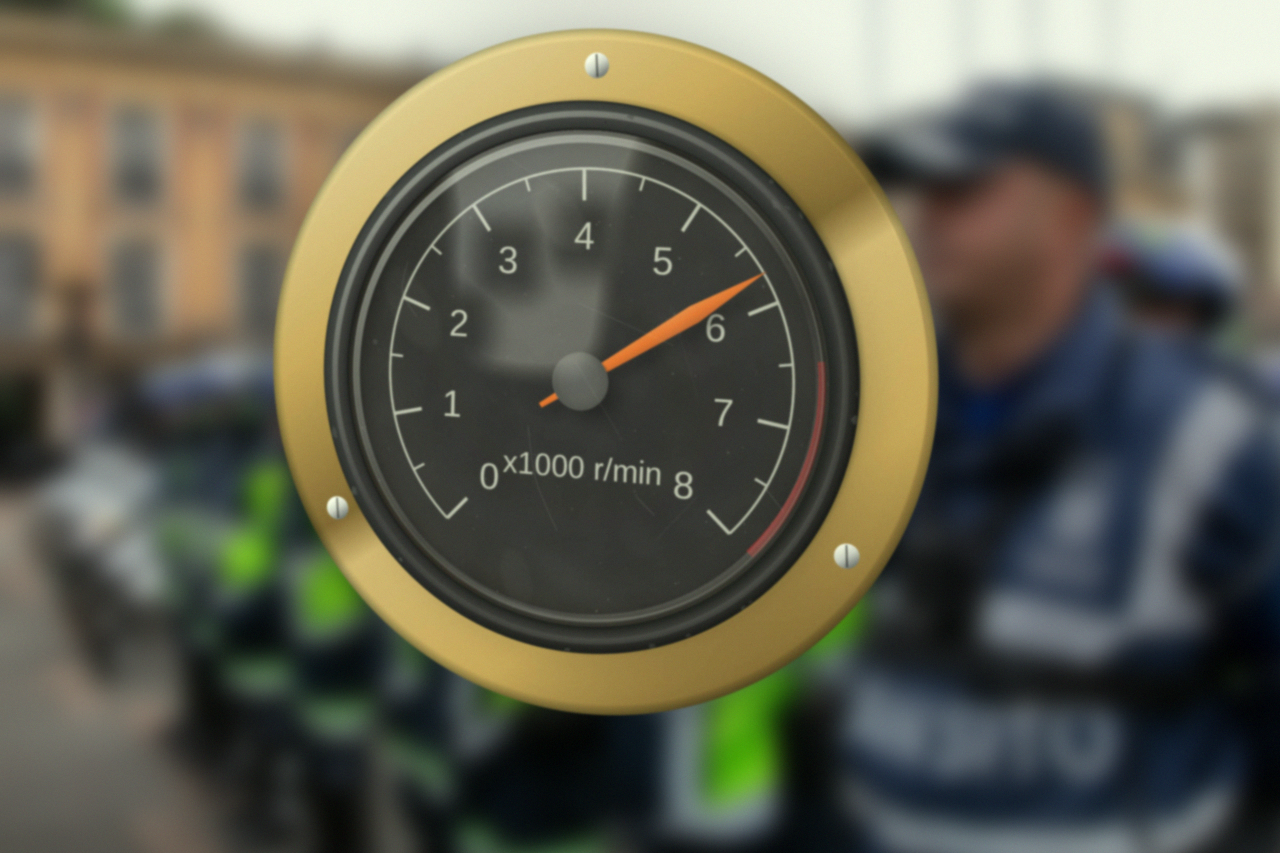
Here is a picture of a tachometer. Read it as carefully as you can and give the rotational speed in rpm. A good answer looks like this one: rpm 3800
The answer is rpm 5750
